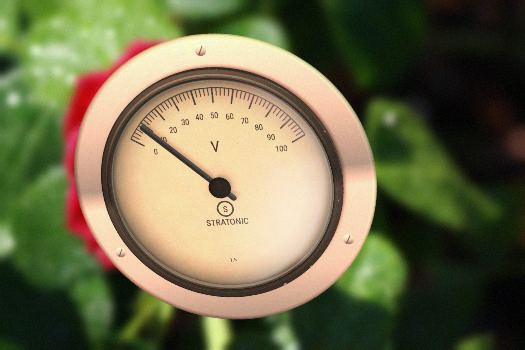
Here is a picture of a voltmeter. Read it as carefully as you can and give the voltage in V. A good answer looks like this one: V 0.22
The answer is V 10
